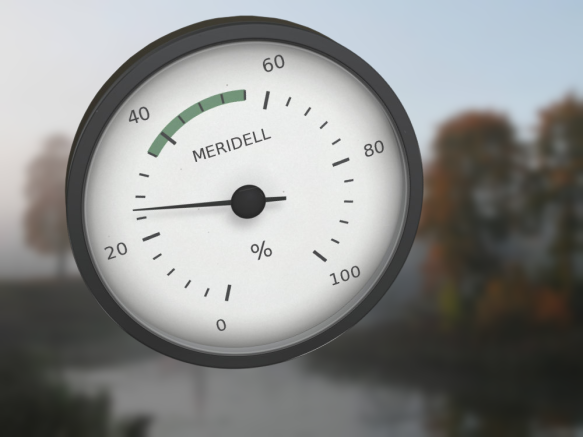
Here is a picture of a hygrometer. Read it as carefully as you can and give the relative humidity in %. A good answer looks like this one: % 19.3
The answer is % 26
